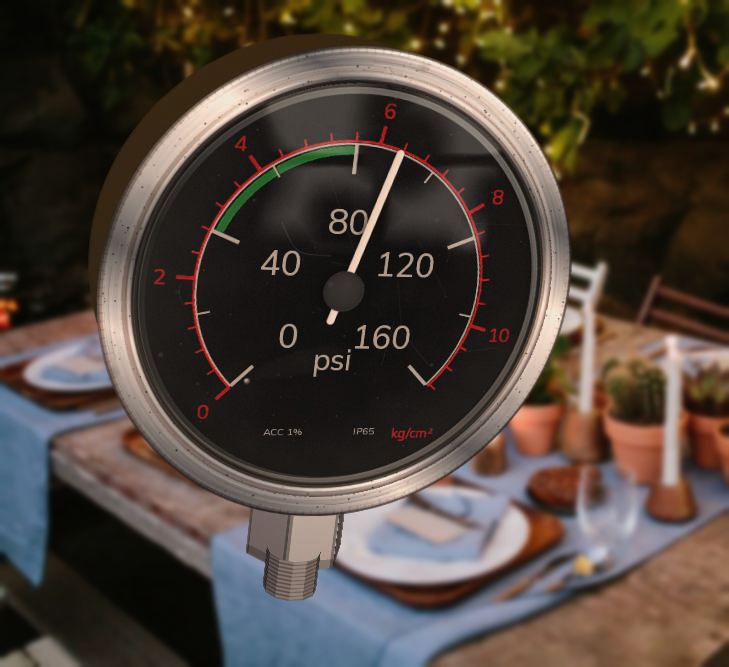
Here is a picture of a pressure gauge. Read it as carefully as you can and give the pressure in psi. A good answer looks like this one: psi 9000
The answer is psi 90
